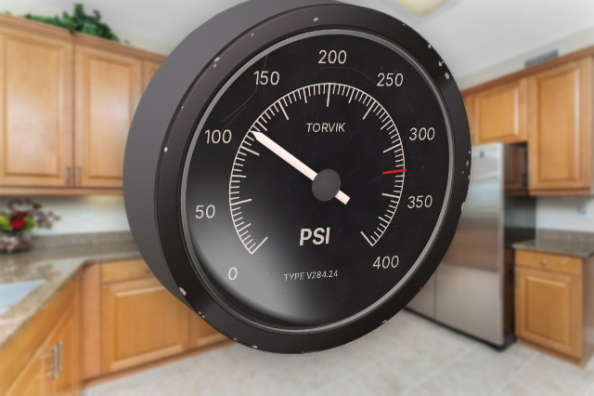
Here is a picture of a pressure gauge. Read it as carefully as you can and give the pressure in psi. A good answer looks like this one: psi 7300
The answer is psi 115
